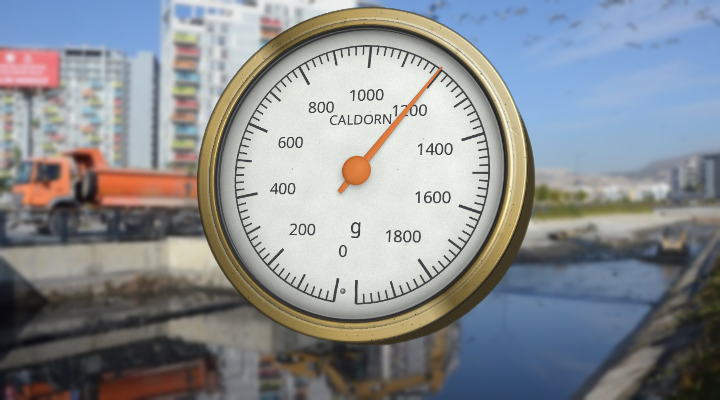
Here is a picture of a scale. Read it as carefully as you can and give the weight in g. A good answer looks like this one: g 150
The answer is g 1200
